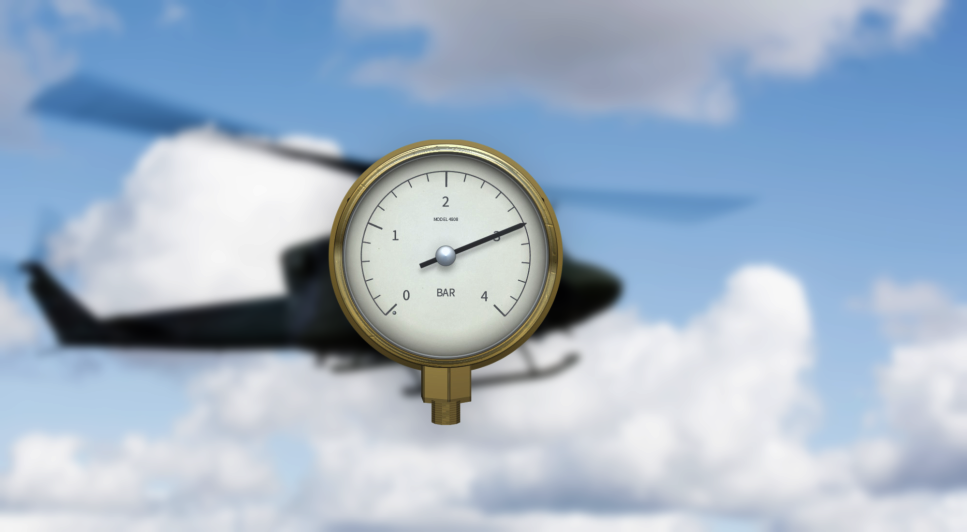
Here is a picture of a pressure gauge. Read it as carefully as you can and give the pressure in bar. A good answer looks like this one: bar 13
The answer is bar 3
